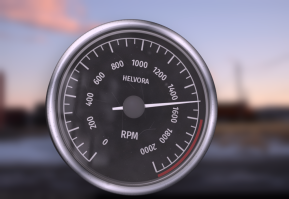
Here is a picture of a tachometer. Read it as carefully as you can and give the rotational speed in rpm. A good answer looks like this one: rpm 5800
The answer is rpm 1500
